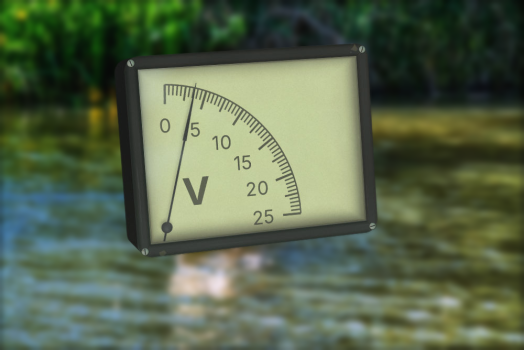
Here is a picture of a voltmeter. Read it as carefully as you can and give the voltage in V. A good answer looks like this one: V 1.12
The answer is V 3.5
